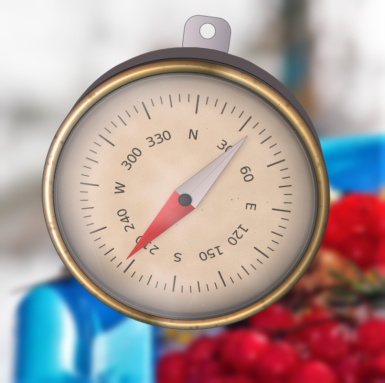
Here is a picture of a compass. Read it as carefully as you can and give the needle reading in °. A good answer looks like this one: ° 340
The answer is ° 215
